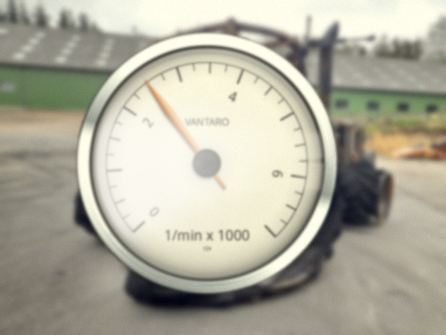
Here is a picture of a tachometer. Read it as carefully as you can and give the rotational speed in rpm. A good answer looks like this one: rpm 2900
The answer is rpm 2500
